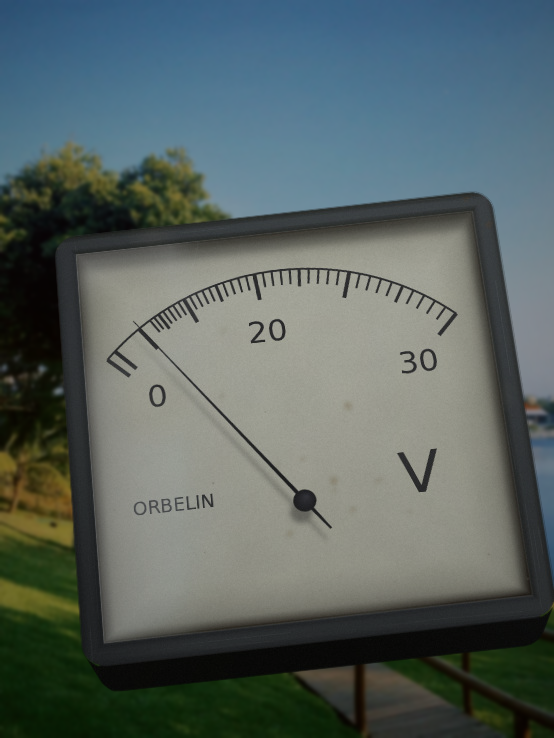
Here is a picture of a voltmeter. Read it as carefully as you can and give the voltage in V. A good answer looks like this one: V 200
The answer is V 10
